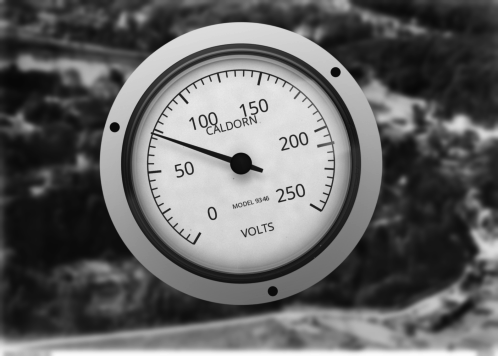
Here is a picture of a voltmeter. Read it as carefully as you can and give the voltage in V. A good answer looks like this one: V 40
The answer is V 72.5
